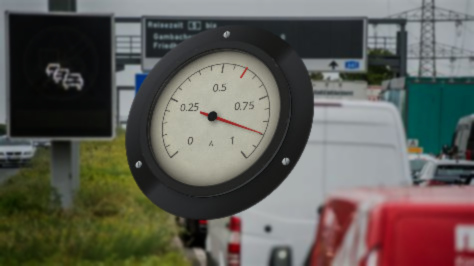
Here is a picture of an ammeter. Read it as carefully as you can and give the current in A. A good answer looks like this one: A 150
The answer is A 0.9
